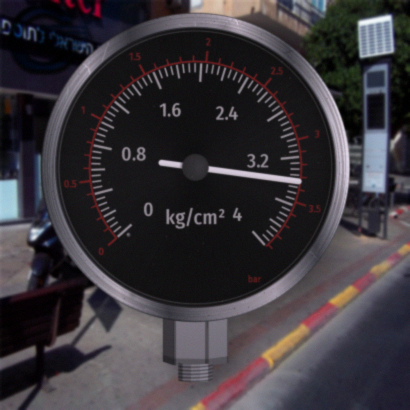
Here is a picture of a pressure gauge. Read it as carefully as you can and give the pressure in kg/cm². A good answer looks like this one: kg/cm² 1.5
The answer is kg/cm² 3.4
